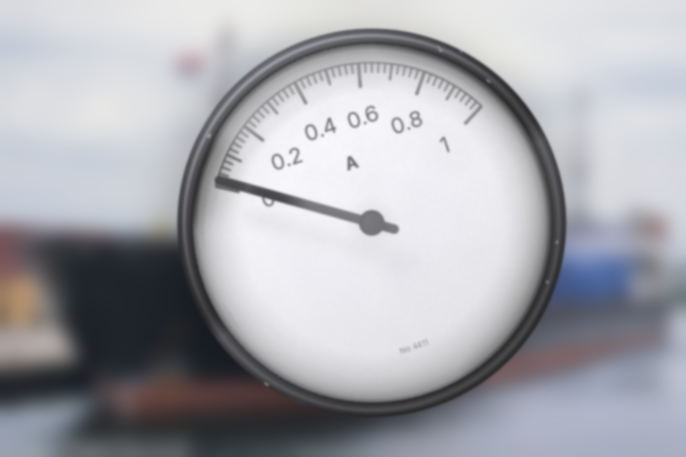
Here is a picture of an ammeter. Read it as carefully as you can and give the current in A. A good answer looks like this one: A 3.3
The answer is A 0.02
